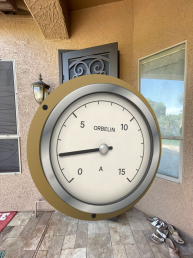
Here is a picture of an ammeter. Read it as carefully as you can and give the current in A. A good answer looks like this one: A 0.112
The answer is A 2
